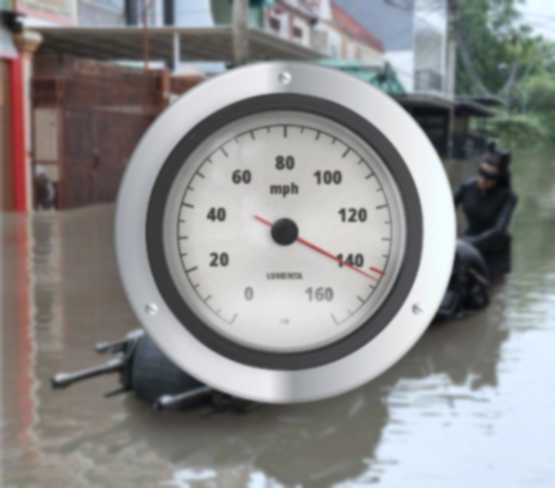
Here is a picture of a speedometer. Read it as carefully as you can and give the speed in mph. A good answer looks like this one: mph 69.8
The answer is mph 142.5
